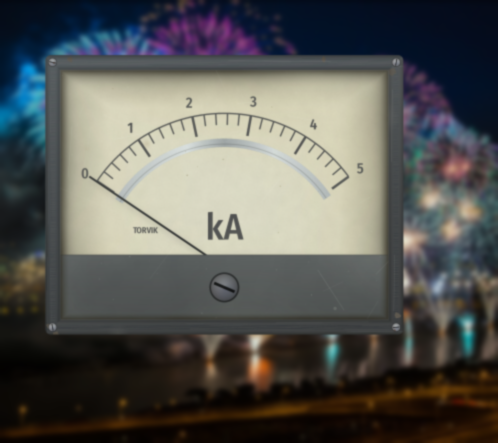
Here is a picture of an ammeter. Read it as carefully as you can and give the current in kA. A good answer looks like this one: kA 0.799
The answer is kA 0
